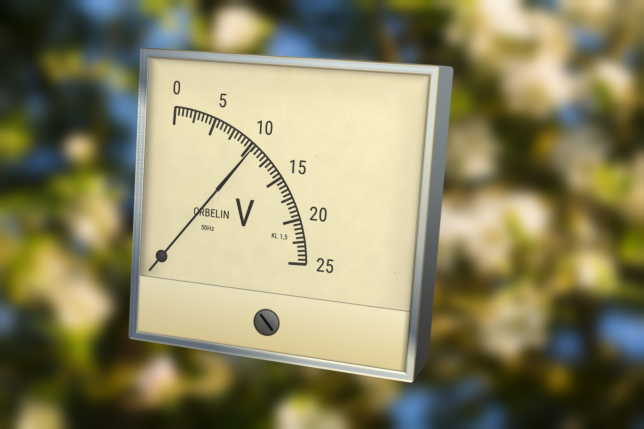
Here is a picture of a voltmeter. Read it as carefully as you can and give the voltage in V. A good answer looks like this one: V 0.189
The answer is V 10.5
